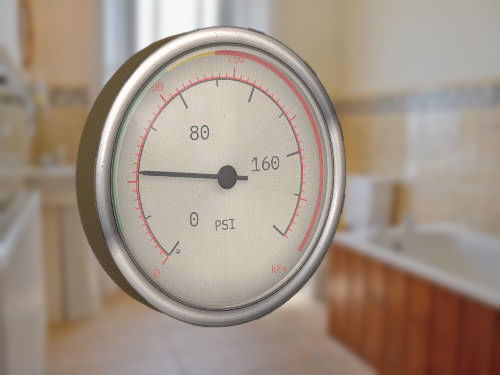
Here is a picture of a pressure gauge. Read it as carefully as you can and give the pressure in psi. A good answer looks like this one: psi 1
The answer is psi 40
